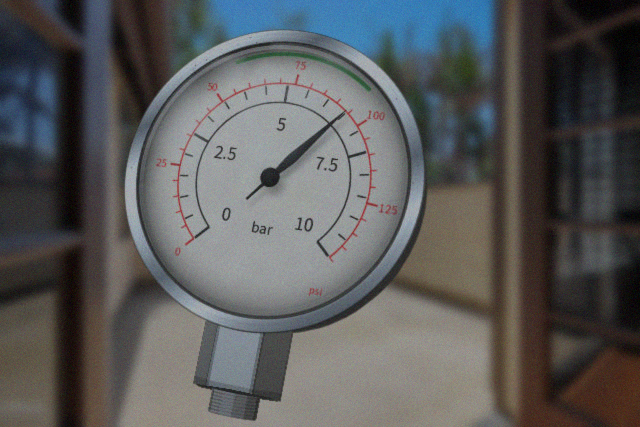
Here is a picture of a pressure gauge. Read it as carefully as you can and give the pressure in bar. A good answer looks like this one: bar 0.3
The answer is bar 6.5
